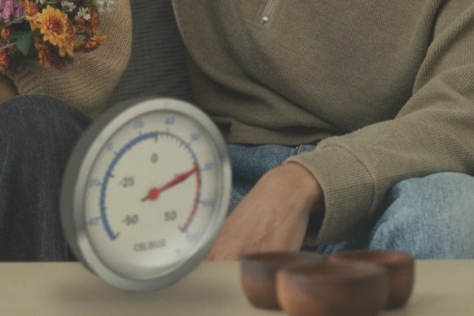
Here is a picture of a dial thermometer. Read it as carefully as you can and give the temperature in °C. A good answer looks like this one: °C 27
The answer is °C 25
